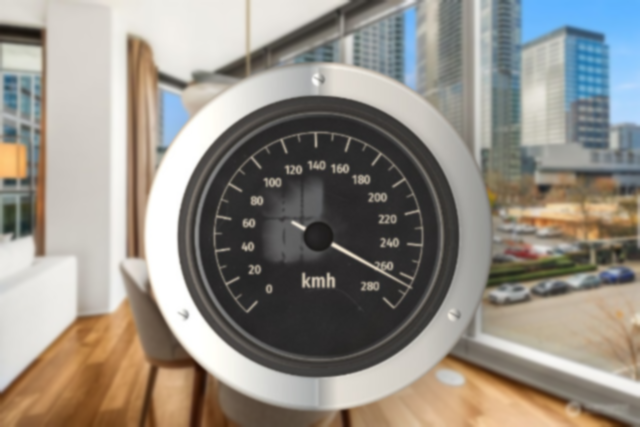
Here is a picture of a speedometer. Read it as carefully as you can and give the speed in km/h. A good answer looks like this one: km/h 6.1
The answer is km/h 265
